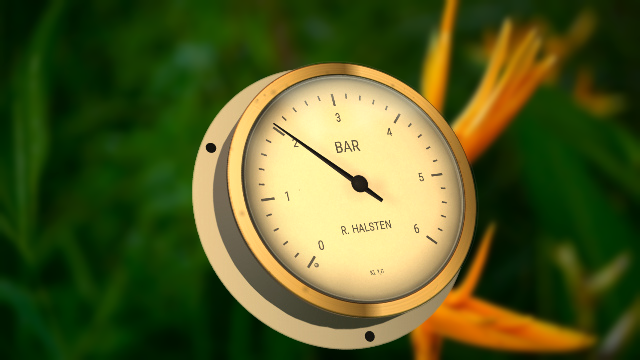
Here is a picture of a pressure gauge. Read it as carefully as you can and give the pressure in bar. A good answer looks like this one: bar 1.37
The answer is bar 2
